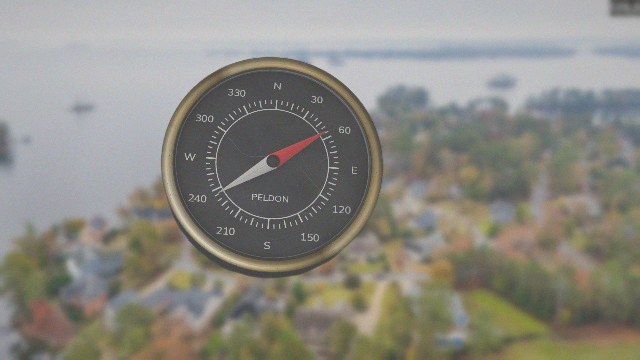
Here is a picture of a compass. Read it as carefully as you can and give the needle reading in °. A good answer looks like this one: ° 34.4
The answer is ° 55
